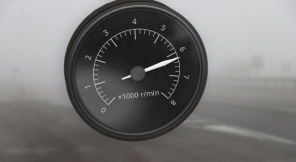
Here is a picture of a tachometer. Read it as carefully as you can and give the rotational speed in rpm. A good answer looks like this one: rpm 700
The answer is rpm 6200
